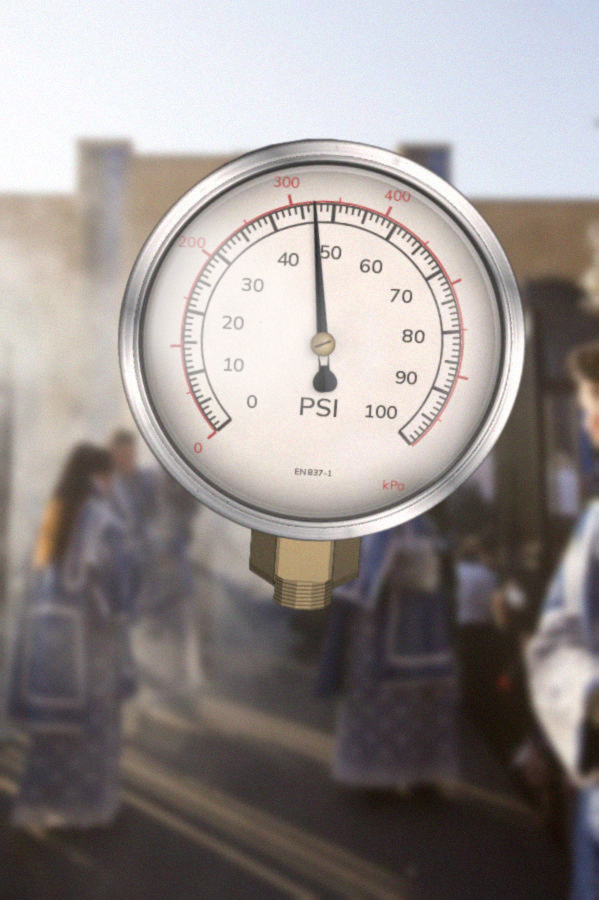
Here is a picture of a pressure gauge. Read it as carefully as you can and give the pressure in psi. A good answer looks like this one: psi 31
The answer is psi 47
